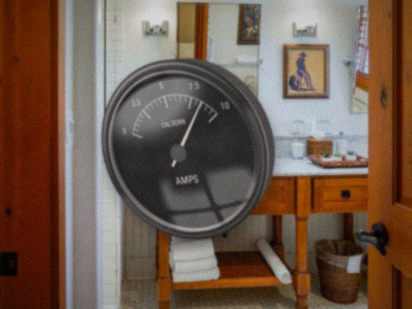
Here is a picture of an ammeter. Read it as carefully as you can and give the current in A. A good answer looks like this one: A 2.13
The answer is A 8.5
